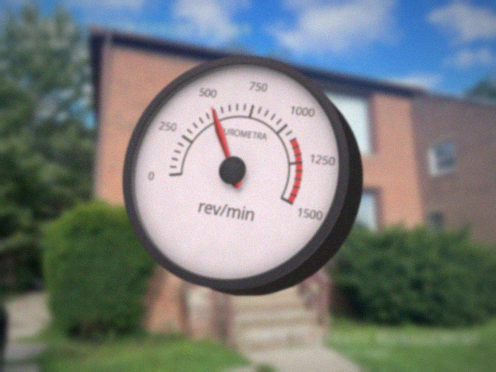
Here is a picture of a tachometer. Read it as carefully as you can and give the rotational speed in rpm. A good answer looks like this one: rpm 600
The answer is rpm 500
